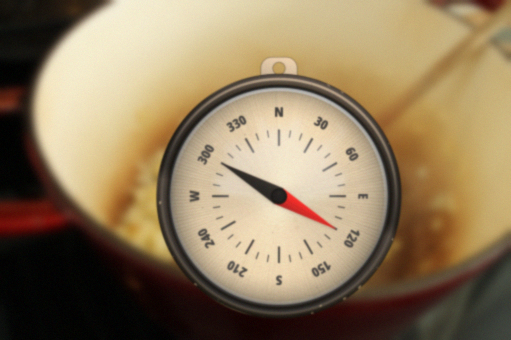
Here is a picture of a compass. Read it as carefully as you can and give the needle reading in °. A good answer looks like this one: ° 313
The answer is ° 120
